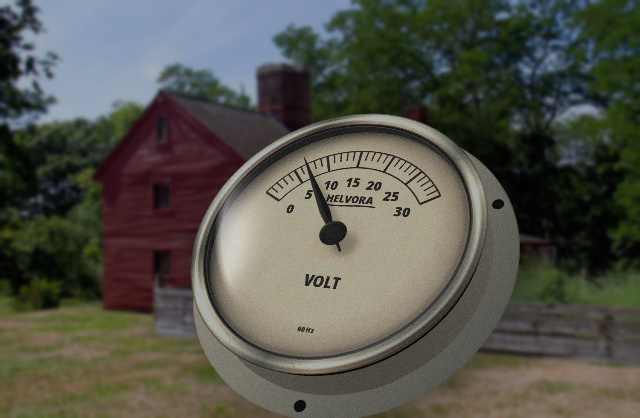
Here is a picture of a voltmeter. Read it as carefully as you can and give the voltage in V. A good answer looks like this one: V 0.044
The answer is V 7
